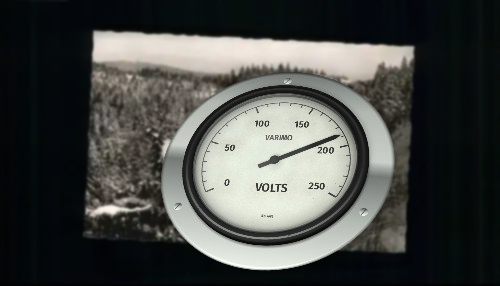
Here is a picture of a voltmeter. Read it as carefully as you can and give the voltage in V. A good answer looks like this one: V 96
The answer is V 190
